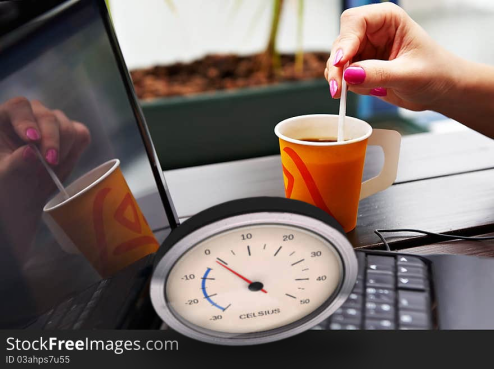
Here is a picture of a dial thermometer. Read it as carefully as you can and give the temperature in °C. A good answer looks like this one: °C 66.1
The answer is °C 0
